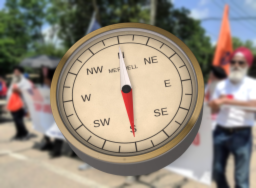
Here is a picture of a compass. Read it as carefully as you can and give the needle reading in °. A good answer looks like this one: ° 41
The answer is ° 180
